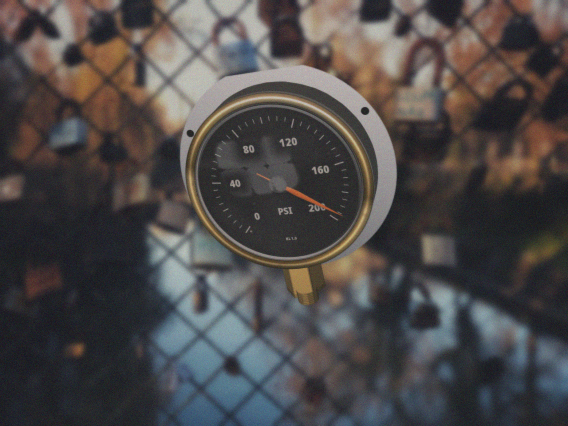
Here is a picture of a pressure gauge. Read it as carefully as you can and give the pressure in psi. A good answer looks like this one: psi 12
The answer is psi 195
